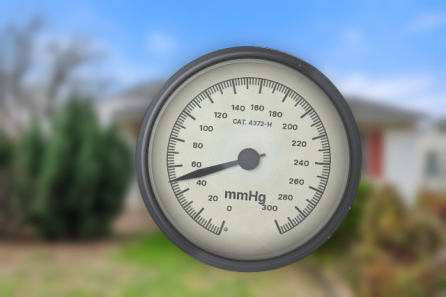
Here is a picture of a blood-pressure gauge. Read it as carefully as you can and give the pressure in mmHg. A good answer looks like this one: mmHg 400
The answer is mmHg 50
